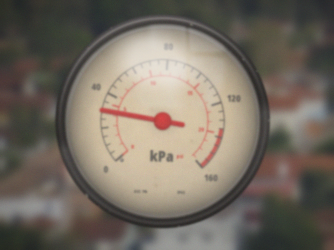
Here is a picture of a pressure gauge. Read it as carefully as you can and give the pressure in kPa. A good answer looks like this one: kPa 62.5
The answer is kPa 30
